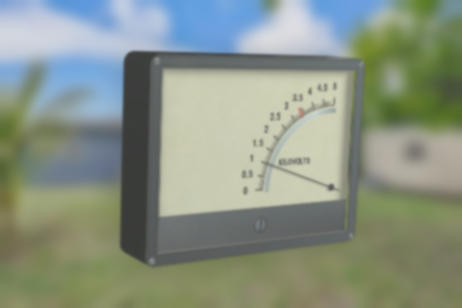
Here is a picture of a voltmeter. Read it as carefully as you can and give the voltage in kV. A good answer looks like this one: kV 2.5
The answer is kV 1
